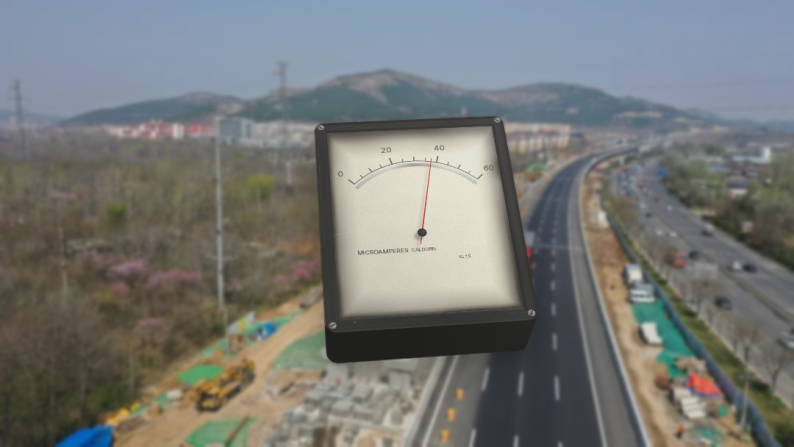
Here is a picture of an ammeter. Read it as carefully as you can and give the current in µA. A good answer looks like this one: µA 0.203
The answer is µA 37.5
